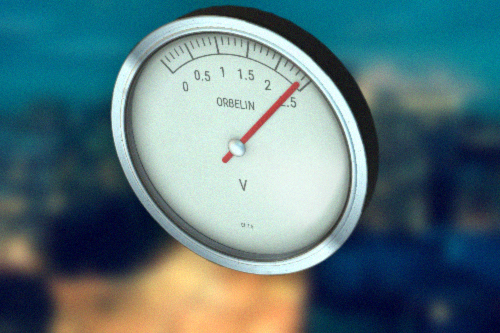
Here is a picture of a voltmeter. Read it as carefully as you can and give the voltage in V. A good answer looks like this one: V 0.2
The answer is V 2.4
